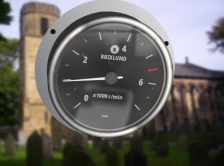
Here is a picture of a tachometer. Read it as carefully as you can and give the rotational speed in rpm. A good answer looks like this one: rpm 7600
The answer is rpm 1000
